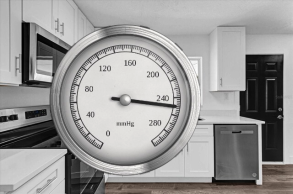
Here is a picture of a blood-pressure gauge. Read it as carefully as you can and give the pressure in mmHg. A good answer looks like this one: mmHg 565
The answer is mmHg 250
